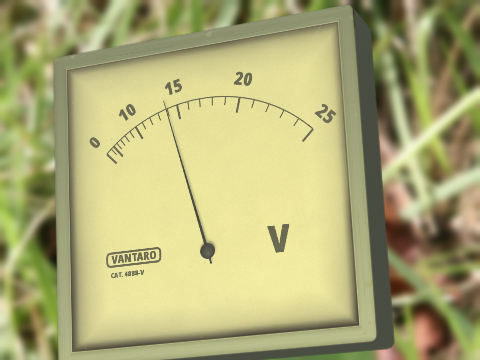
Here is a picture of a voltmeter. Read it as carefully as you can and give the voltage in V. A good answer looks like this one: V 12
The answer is V 14
